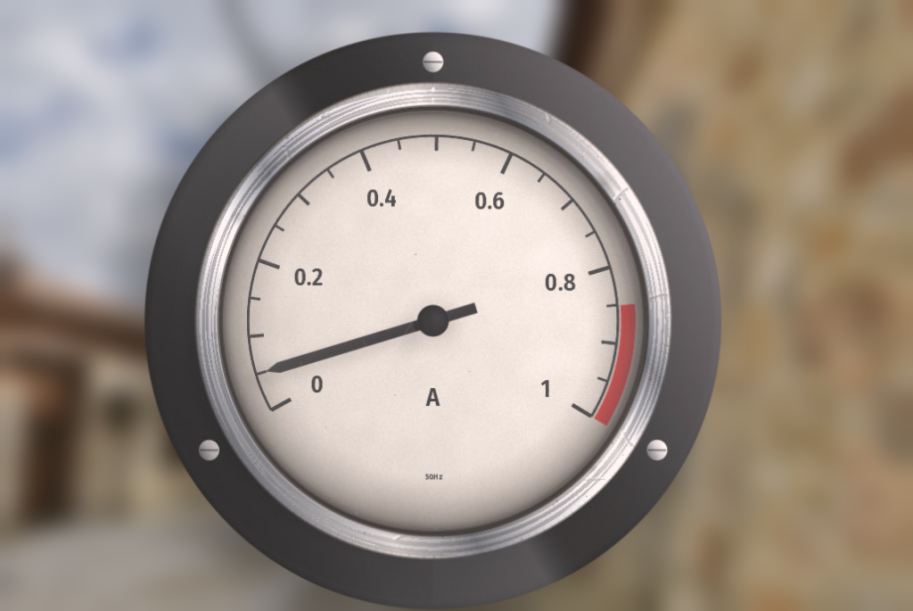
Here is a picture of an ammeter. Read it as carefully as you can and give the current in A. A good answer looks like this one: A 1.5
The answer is A 0.05
